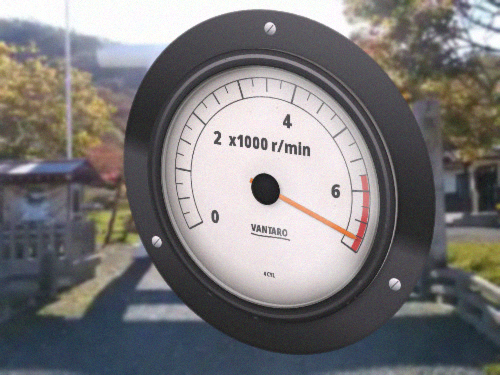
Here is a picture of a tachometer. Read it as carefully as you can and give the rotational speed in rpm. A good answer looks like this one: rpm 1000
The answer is rpm 6750
